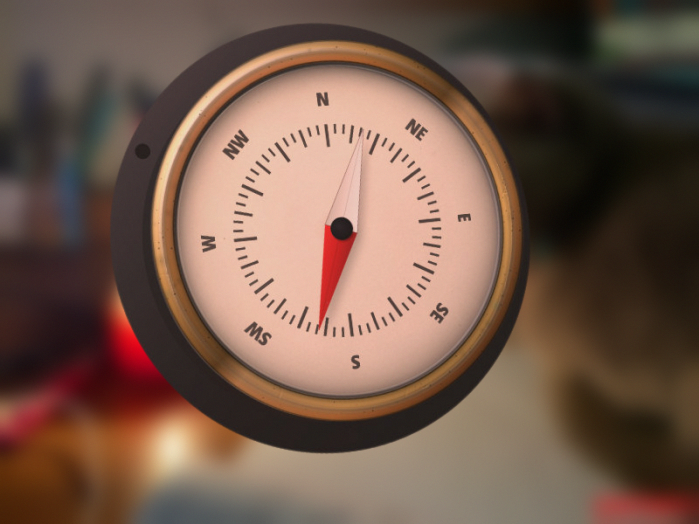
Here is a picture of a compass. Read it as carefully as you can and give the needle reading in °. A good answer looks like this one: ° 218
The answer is ° 200
